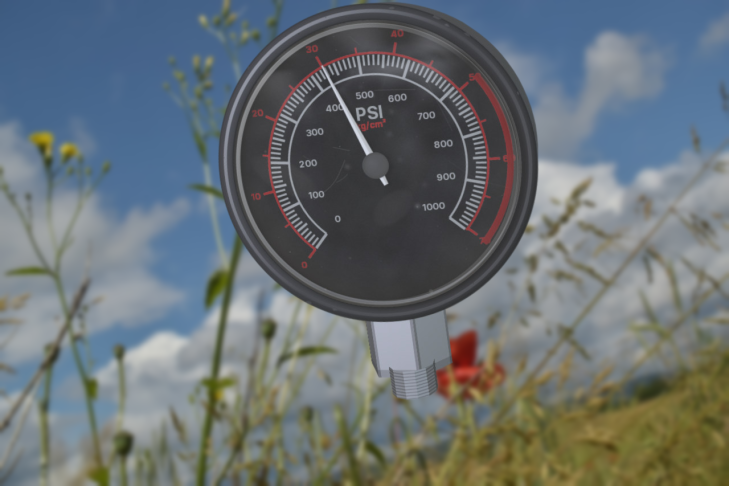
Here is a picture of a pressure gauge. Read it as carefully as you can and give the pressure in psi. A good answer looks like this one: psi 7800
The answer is psi 430
